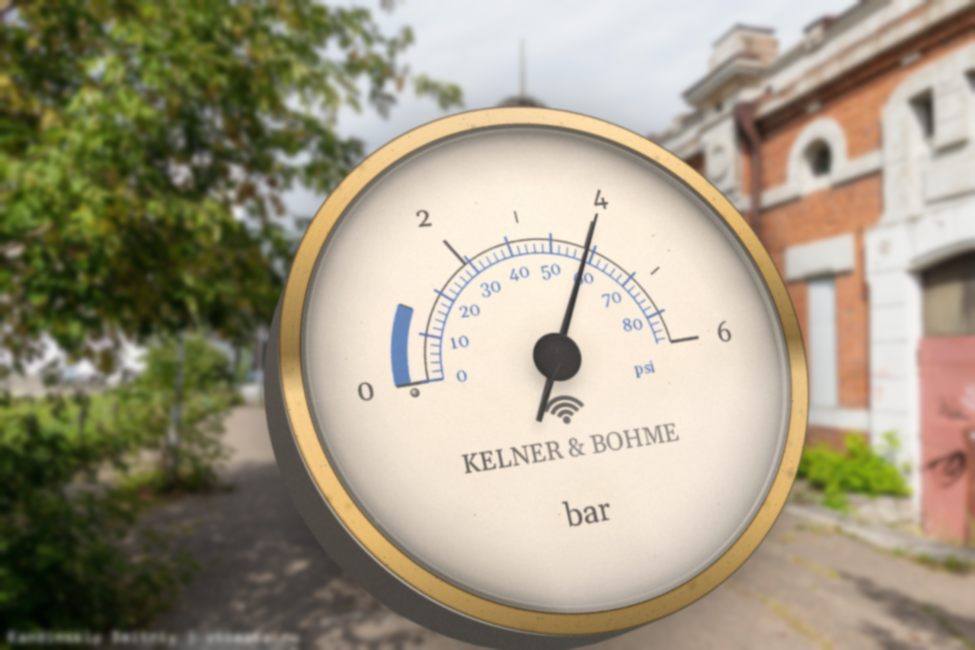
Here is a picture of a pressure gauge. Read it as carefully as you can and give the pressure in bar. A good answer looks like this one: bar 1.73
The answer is bar 4
